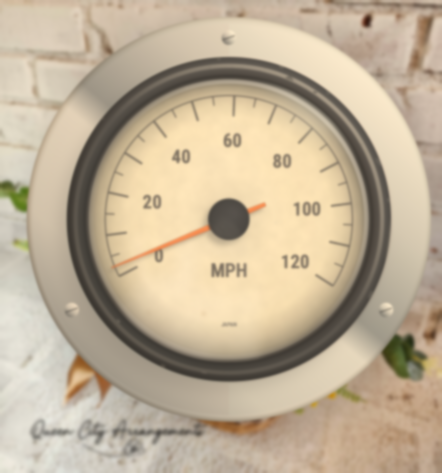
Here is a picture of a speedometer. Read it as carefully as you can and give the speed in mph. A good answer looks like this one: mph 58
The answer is mph 2.5
